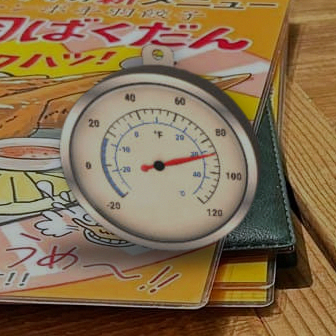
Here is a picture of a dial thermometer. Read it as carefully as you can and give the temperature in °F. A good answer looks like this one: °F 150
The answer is °F 88
